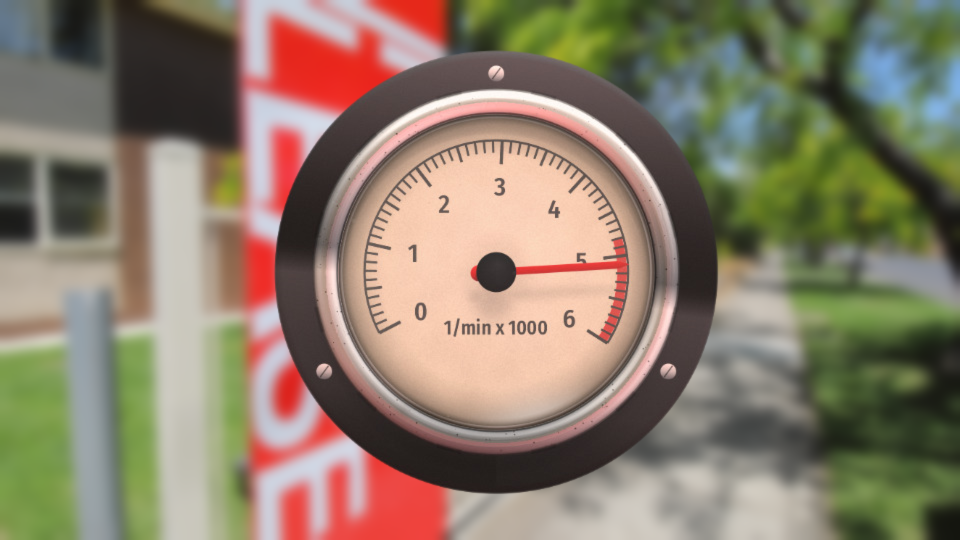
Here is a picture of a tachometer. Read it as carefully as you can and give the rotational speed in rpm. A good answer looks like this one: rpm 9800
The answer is rpm 5100
